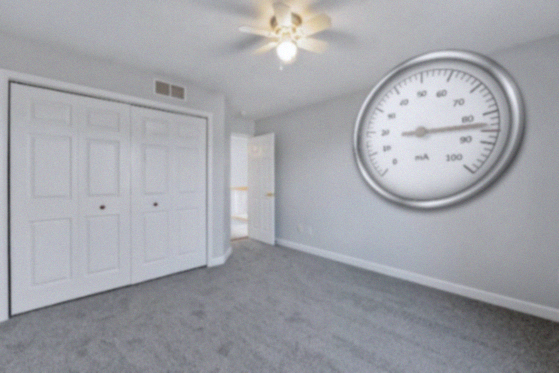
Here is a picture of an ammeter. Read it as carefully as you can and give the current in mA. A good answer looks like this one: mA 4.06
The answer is mA 84
